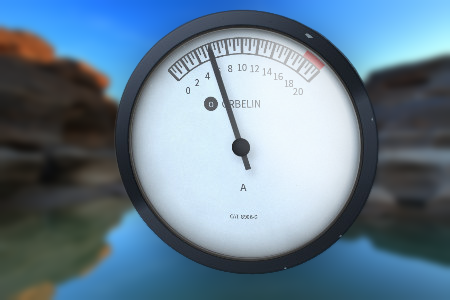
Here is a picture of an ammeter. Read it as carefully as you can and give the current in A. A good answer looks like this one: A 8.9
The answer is A 6
